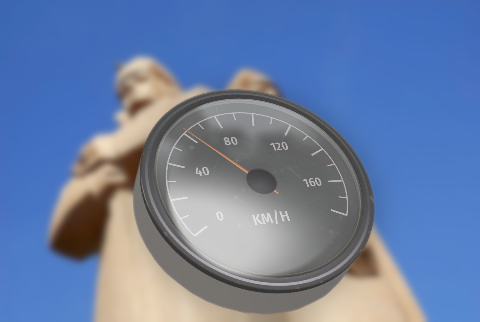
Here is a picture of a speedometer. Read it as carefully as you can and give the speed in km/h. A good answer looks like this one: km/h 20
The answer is km/h 60
